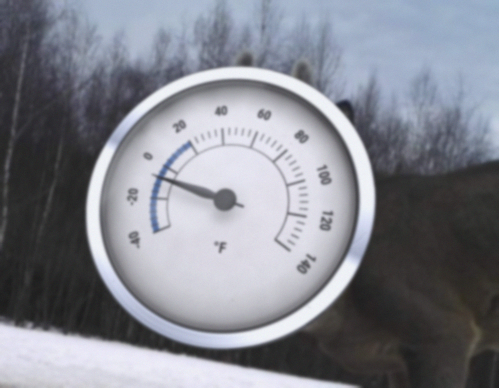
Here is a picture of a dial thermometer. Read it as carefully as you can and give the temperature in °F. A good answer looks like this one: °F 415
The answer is °F -8
